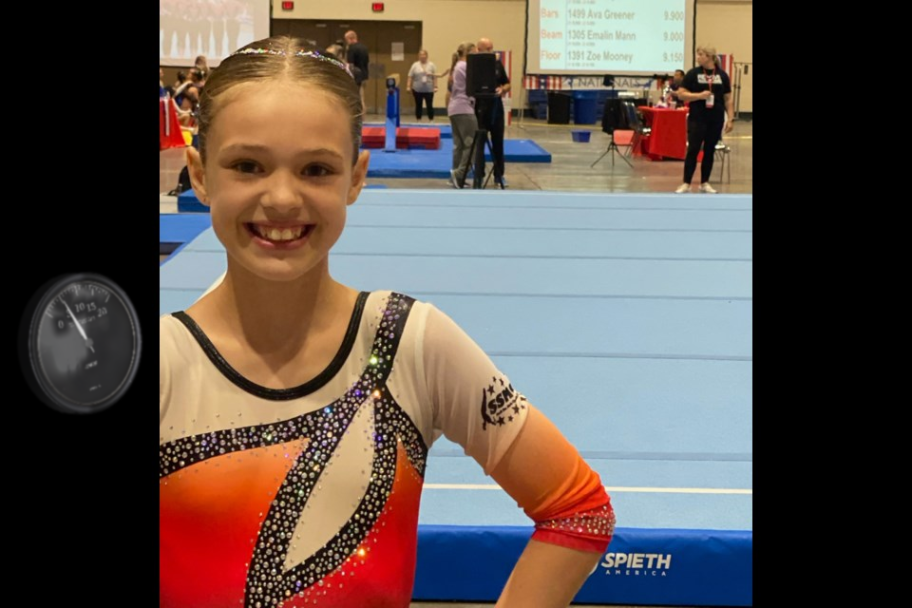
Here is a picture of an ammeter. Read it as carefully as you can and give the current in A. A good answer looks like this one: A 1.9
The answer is A 5
